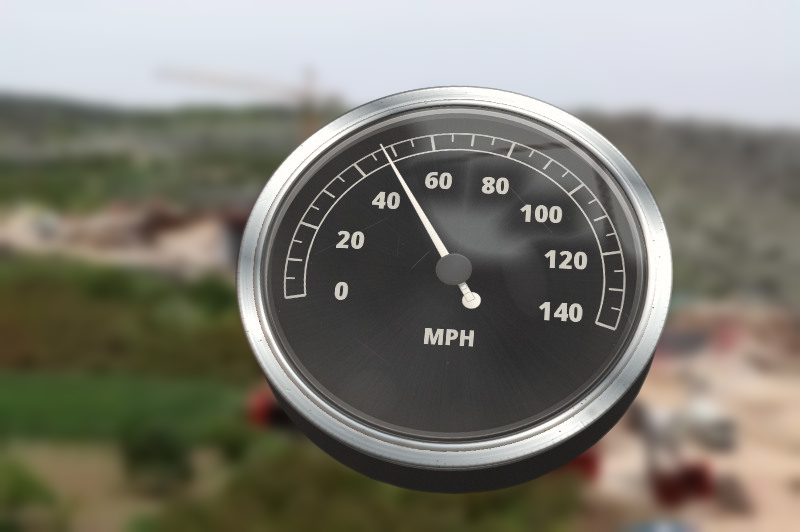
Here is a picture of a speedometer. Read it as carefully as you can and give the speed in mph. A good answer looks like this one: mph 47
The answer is mph 47.5
